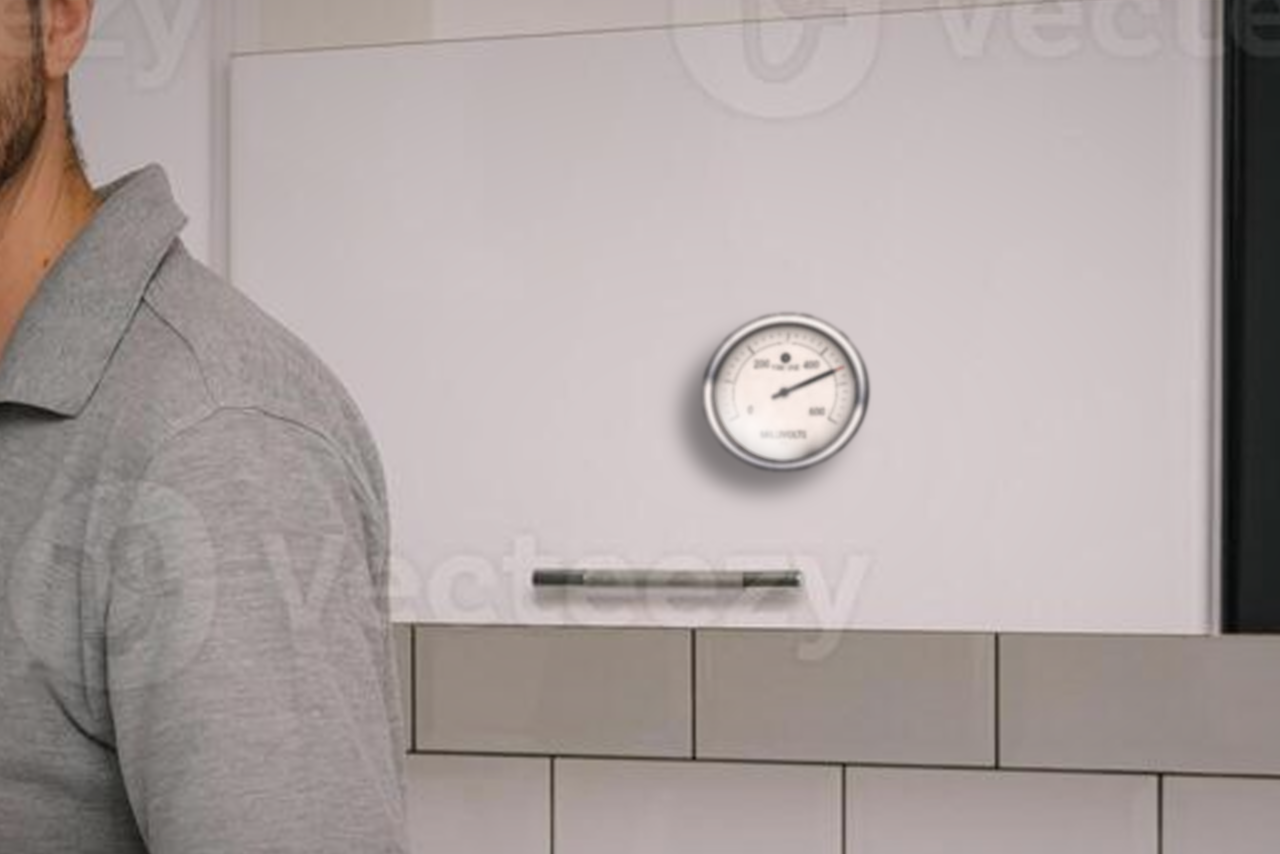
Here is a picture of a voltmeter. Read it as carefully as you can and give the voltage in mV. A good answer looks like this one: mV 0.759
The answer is mV 460
